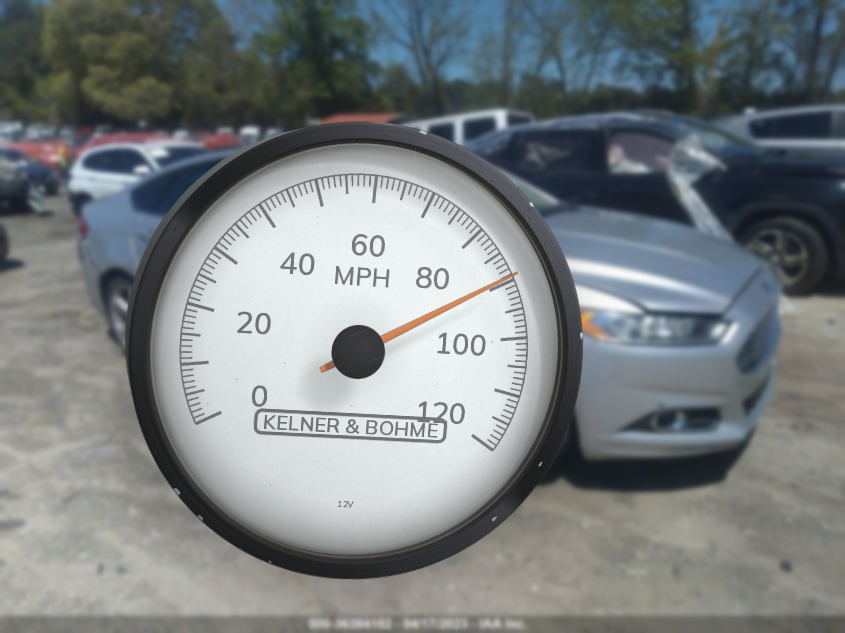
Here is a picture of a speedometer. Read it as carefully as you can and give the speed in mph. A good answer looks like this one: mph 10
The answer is mph 89
